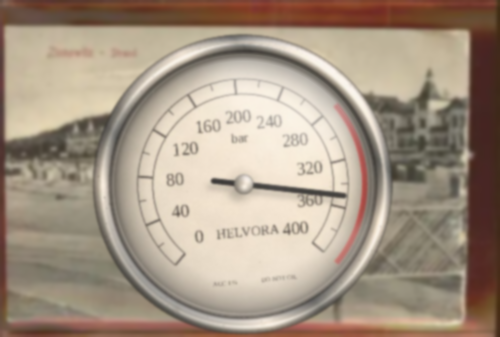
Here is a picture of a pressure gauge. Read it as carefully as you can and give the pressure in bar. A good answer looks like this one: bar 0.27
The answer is bar 350
